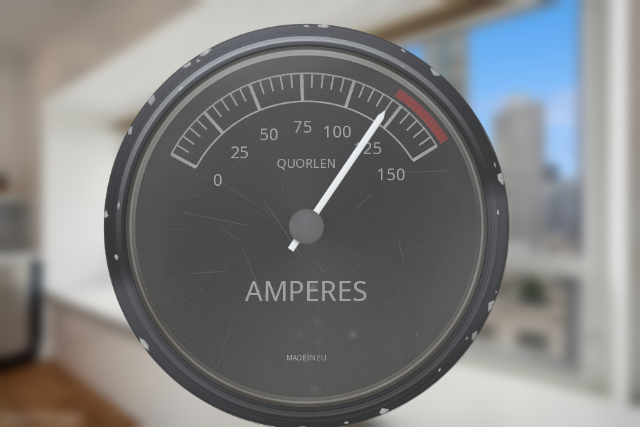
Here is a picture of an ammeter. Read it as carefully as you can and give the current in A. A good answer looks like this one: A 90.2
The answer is A 120
